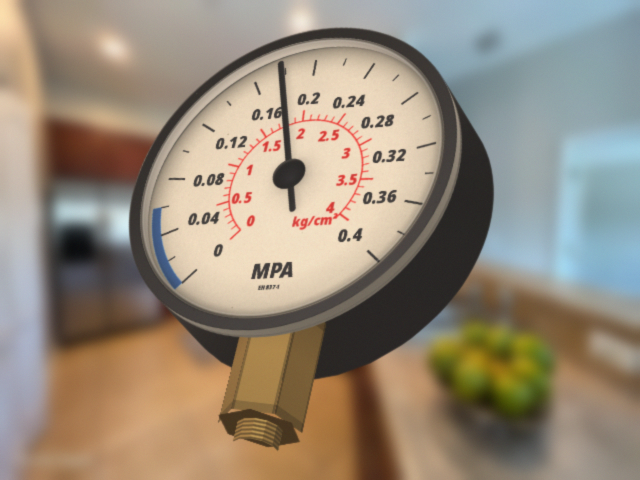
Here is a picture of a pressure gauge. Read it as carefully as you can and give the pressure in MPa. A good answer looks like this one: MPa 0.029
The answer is MPa 0.18
